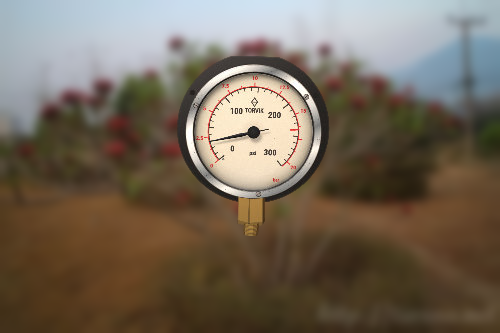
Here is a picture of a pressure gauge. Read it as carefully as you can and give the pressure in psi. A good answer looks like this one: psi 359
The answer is psi 30
